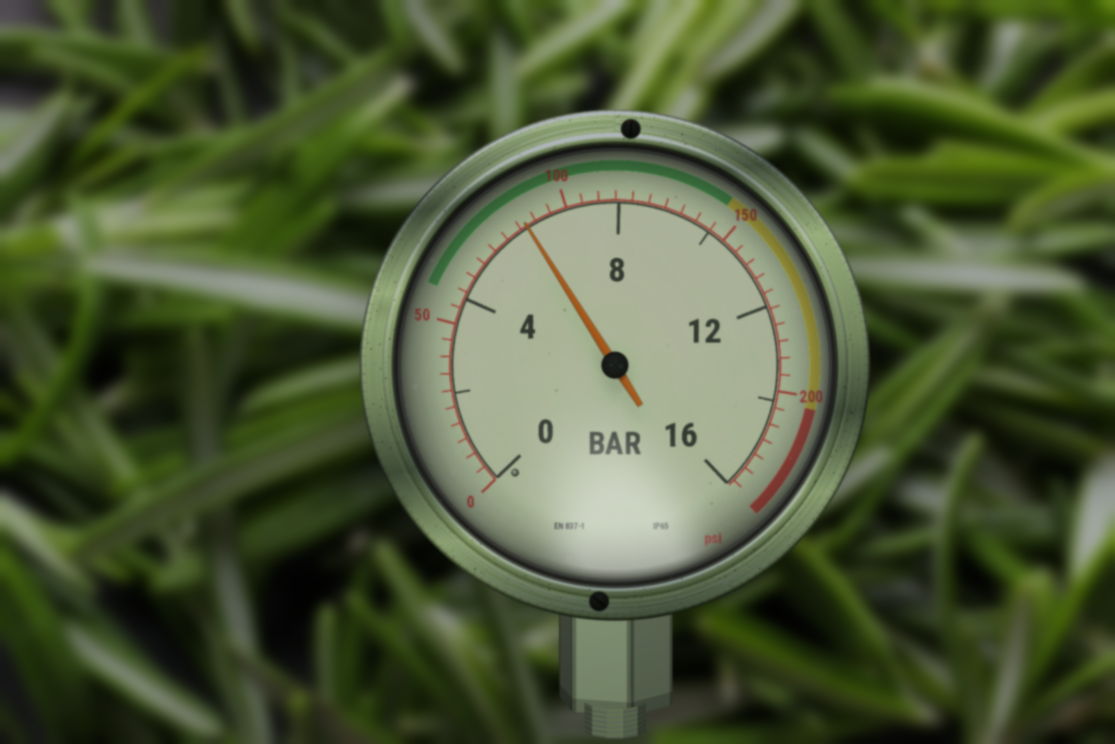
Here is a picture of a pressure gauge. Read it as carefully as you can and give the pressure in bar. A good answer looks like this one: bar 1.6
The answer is bar 6
